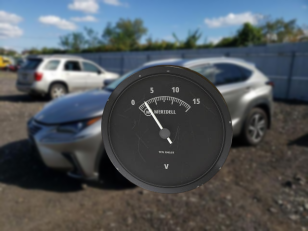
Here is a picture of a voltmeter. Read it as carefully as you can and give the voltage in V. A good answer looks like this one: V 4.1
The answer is V 2.5
